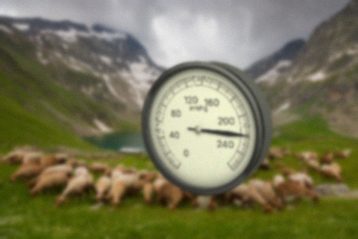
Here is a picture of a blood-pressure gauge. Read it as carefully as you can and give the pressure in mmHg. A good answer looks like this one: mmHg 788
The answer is mmHg 220
